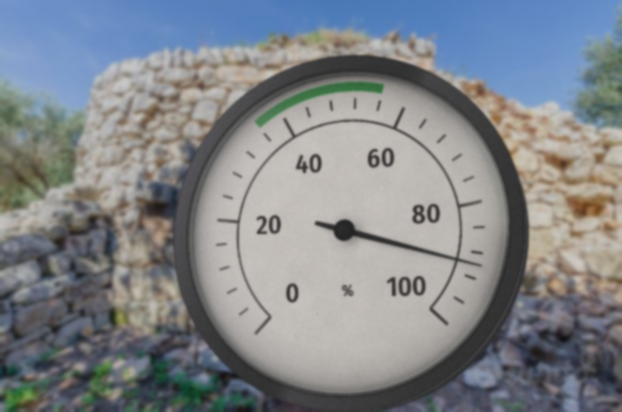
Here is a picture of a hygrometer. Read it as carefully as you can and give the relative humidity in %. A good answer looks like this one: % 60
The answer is % 90
